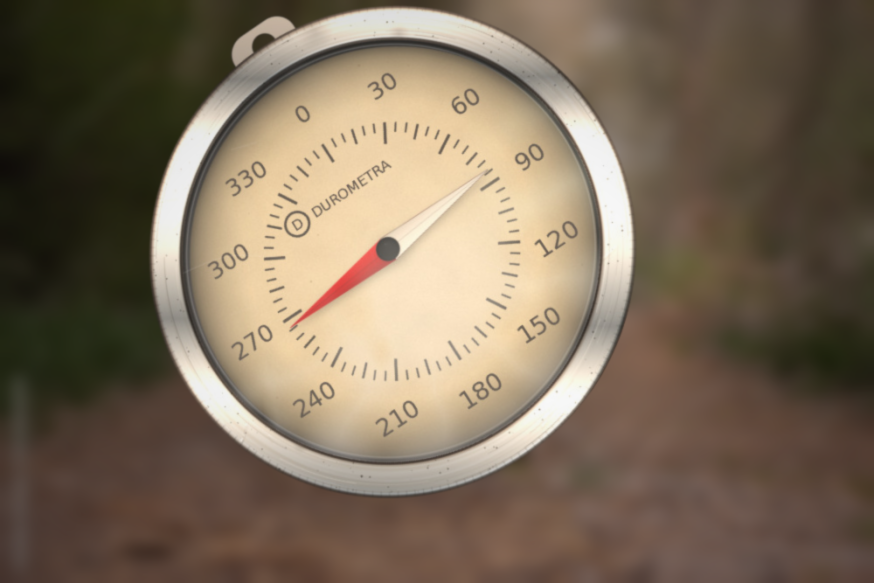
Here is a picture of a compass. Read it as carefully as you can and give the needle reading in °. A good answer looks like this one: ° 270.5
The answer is ° 265
